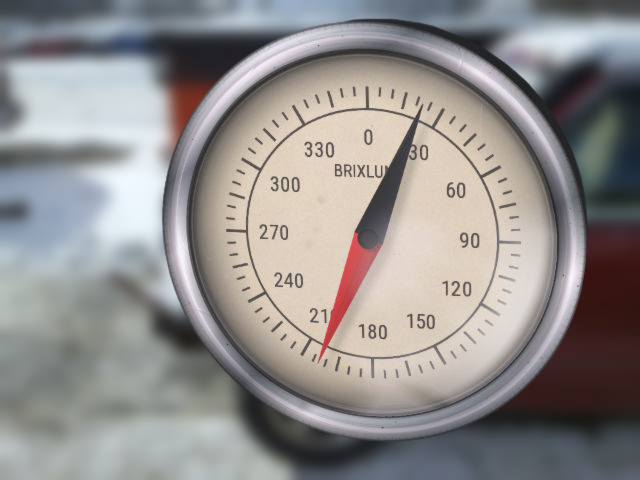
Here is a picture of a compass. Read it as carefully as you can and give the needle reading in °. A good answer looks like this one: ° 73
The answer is ° 202.5
